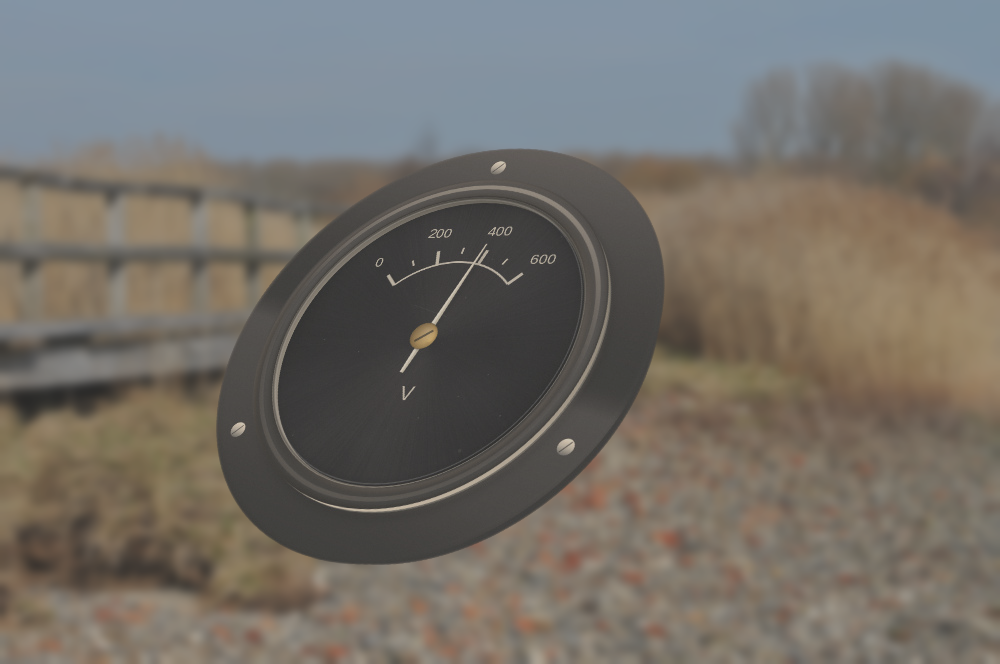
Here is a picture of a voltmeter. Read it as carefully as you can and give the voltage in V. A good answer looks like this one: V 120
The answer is V 400
